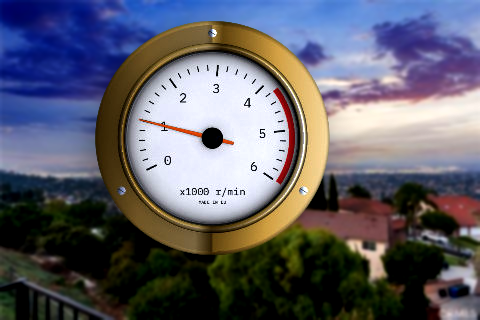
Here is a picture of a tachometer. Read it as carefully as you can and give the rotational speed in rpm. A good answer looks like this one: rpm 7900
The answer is rpm 1000
